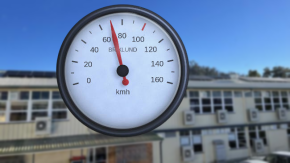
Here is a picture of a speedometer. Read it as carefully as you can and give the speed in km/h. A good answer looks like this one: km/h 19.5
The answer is km/h 70
